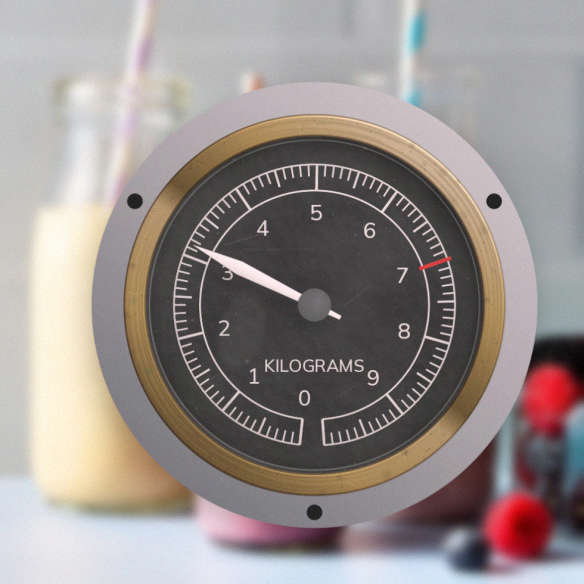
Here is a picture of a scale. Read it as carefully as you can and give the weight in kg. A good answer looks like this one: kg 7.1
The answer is kg 3.15
